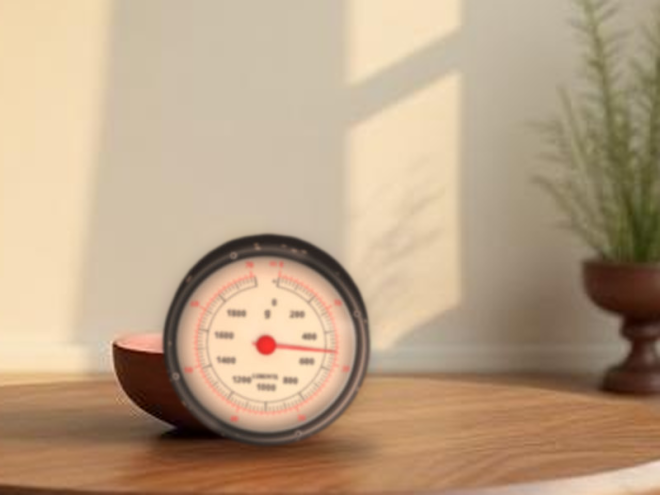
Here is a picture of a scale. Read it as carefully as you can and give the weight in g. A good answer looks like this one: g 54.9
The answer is g 500
